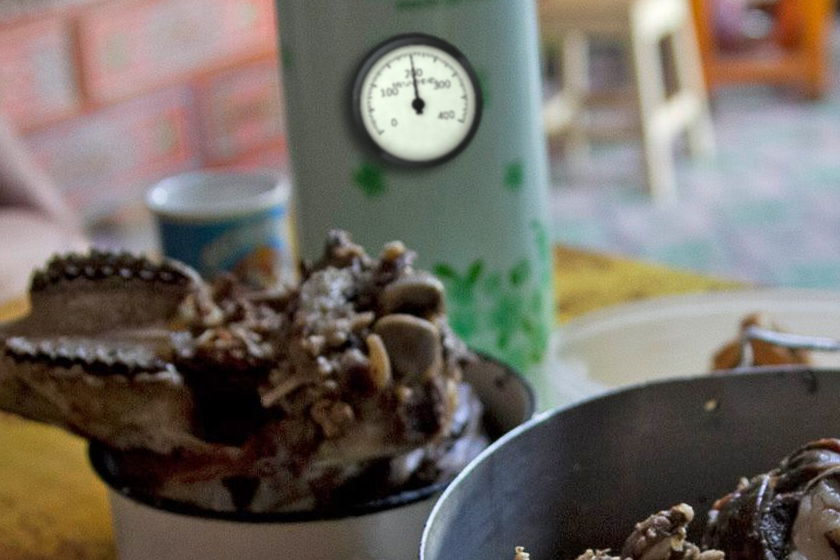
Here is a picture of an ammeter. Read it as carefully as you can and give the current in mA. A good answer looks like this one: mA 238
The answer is mA 200
